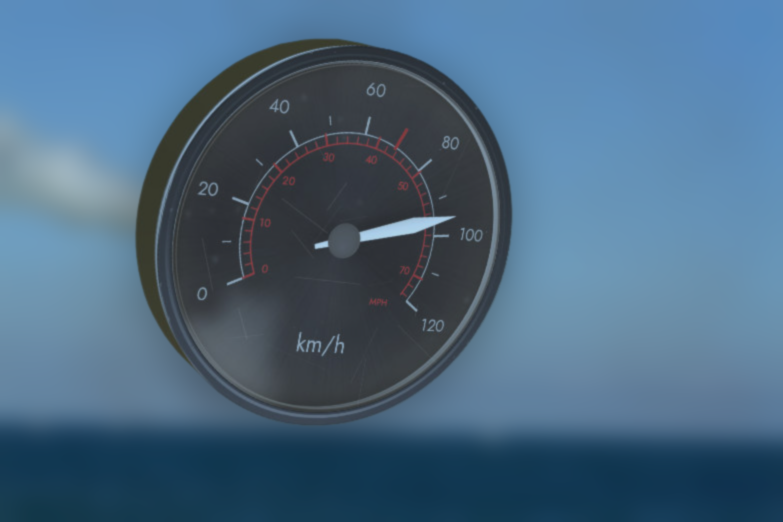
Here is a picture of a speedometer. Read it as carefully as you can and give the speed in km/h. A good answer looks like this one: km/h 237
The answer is km/h 95
